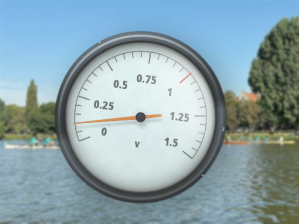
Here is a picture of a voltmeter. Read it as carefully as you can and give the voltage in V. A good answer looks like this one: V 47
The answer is V 0.1
